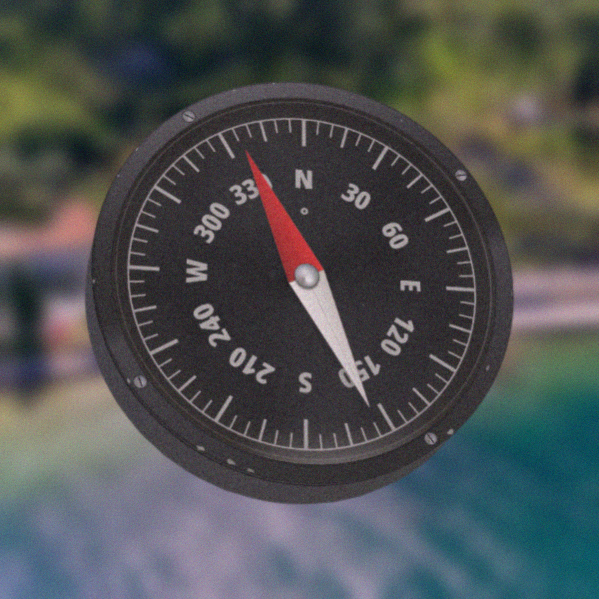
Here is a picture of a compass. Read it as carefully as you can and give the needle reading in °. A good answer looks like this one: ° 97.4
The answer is ° 335
